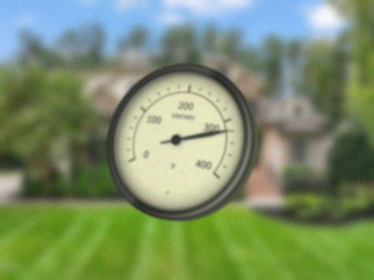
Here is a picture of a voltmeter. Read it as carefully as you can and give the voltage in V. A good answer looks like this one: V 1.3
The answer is V 320
